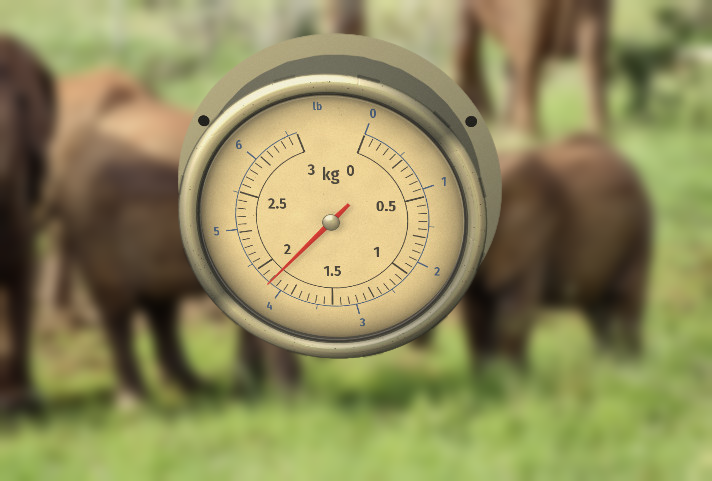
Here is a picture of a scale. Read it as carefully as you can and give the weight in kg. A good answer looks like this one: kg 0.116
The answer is kg 1.9
